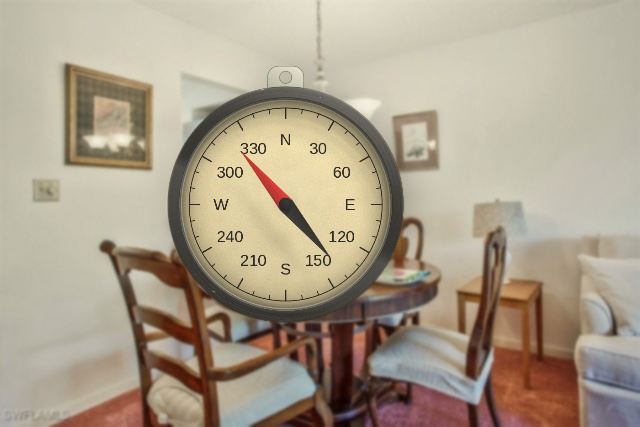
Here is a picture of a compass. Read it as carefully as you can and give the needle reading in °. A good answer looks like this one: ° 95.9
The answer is ° 320
